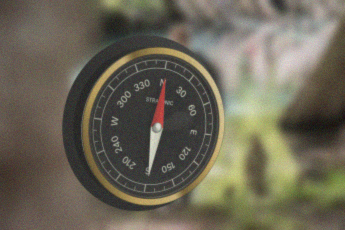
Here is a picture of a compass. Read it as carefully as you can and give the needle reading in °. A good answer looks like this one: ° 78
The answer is ° 0
